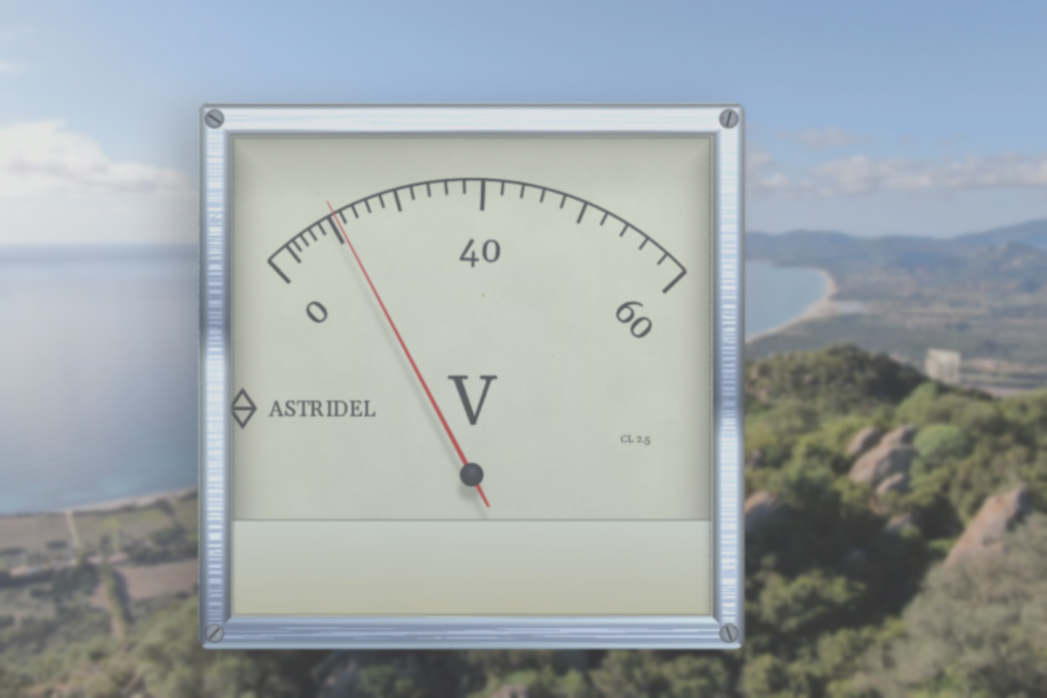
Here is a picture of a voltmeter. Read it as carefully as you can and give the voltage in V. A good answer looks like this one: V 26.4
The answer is V 21
